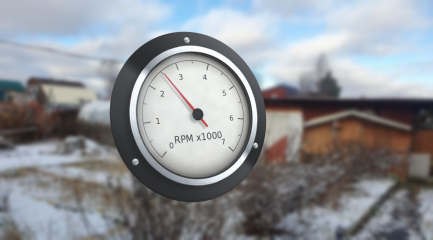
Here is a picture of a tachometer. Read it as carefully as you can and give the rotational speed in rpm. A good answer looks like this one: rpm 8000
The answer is rpm 2500
